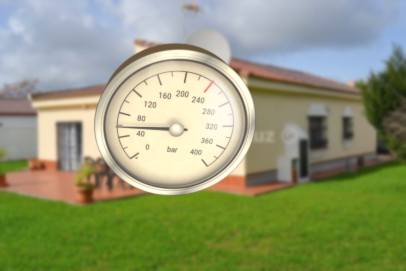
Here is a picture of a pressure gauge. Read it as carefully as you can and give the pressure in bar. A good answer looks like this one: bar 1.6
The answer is bar 60
